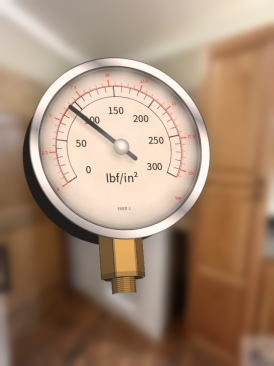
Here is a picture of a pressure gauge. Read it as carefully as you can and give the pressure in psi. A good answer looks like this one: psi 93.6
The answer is psi 90
